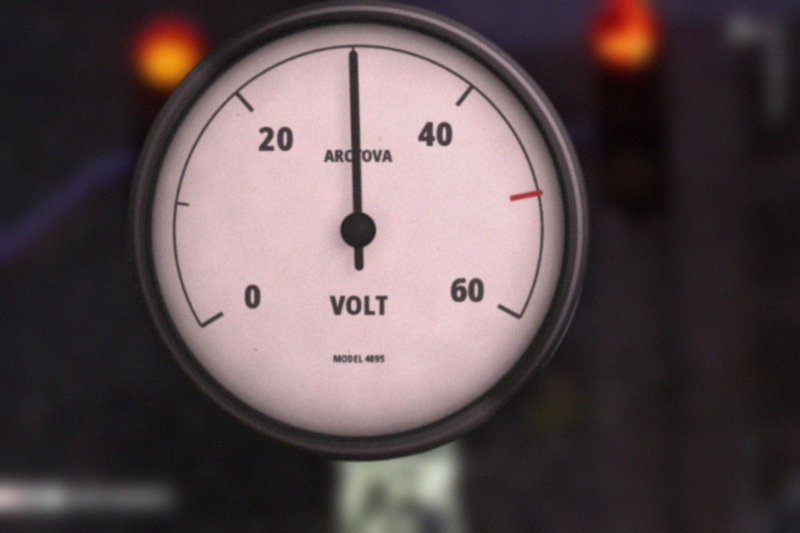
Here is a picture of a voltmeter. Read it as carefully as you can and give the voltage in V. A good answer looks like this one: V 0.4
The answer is V 30
